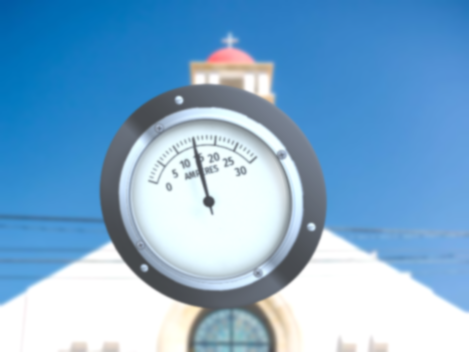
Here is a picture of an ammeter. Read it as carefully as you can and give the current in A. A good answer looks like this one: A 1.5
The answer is A 15
